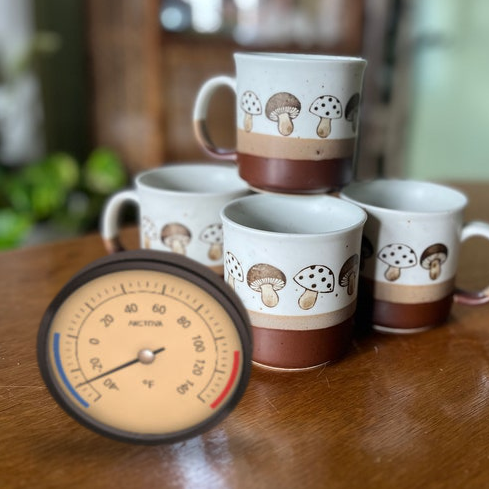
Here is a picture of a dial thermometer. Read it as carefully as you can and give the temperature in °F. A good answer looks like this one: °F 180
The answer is °F -28
